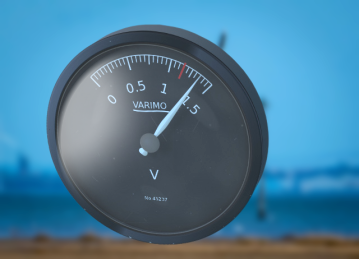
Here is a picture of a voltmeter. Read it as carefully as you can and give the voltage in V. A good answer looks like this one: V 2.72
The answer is V 1.35
